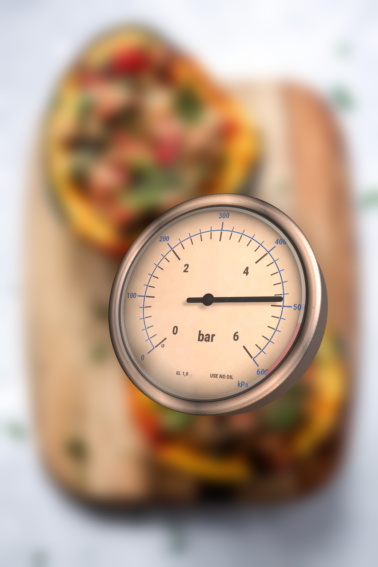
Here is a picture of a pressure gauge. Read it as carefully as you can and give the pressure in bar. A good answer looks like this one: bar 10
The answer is bar 4.9
